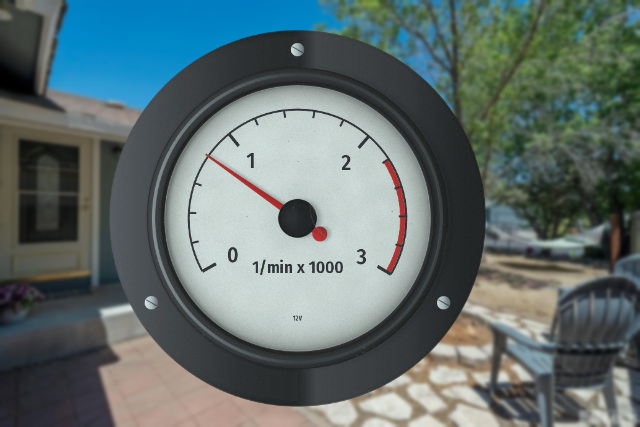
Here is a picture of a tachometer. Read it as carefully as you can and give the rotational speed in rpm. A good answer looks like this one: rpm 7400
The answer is rpm 800
